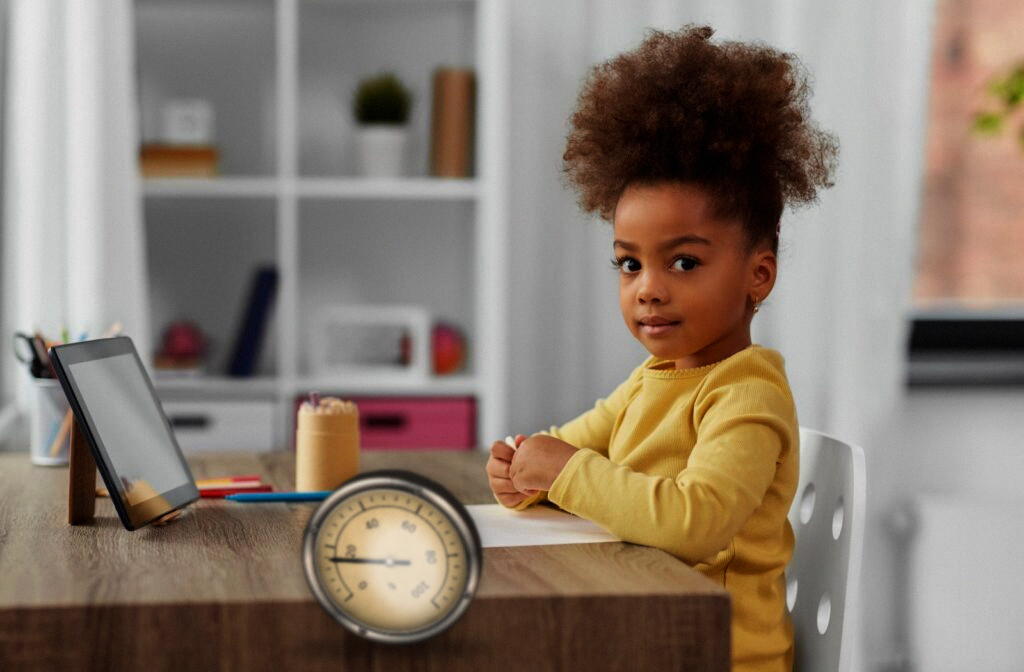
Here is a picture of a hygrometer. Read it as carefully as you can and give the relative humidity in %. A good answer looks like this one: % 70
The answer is % 16
